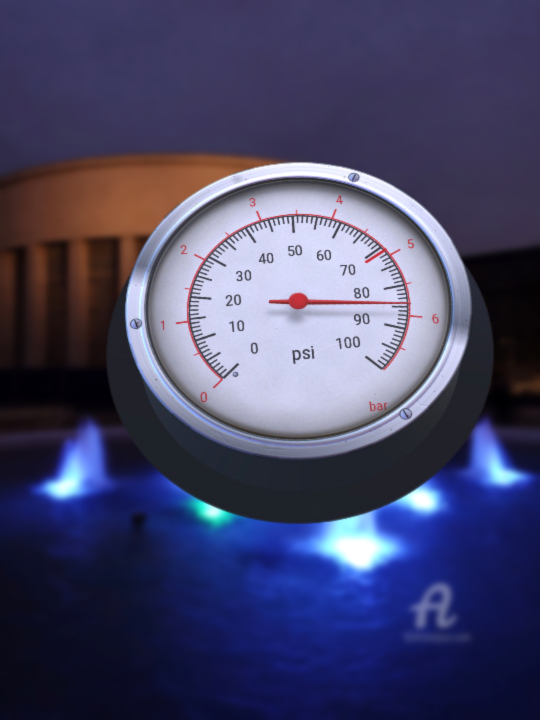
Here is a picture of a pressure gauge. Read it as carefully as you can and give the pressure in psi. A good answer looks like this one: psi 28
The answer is psi 85
